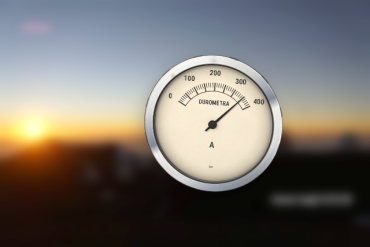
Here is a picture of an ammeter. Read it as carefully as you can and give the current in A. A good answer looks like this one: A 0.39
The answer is A 350
